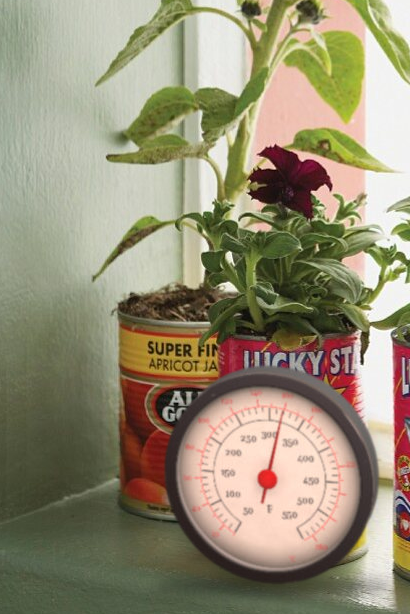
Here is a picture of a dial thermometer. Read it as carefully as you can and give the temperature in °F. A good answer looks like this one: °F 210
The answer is °F 320
